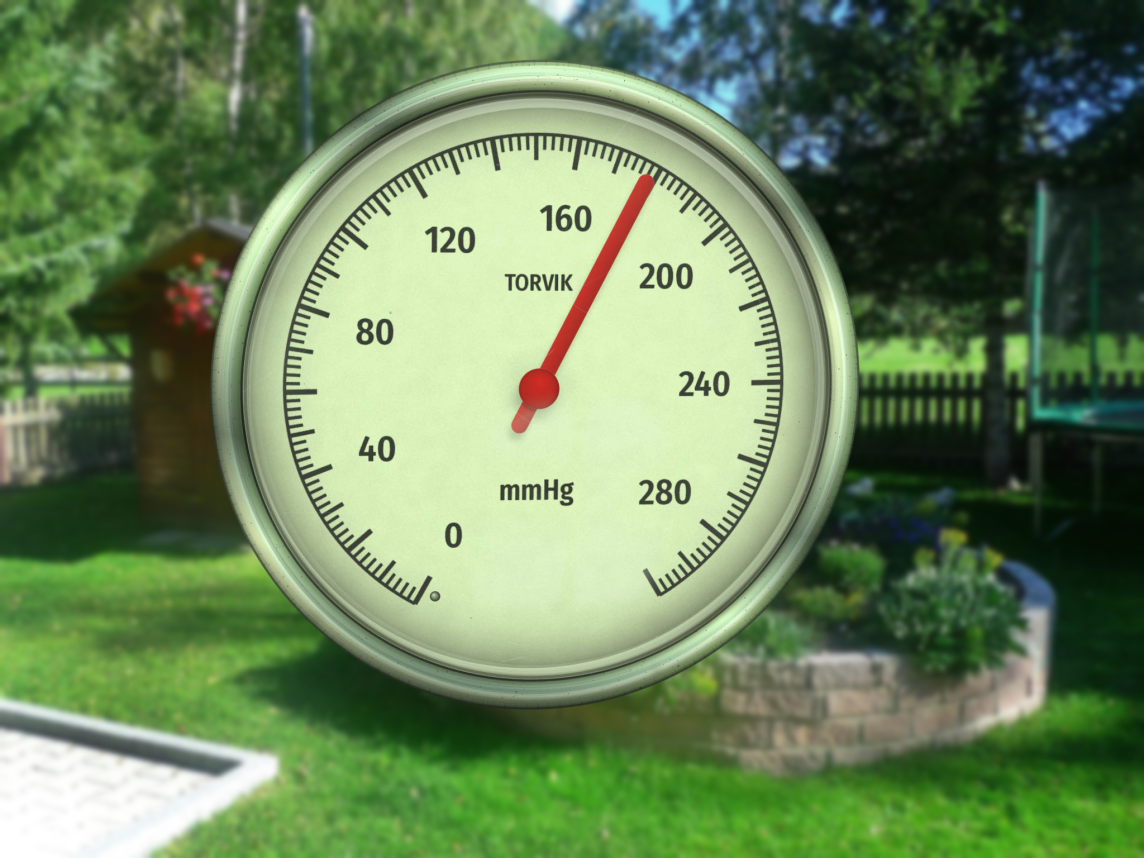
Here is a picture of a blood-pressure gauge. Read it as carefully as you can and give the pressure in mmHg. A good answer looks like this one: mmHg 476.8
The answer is mmHg 178
